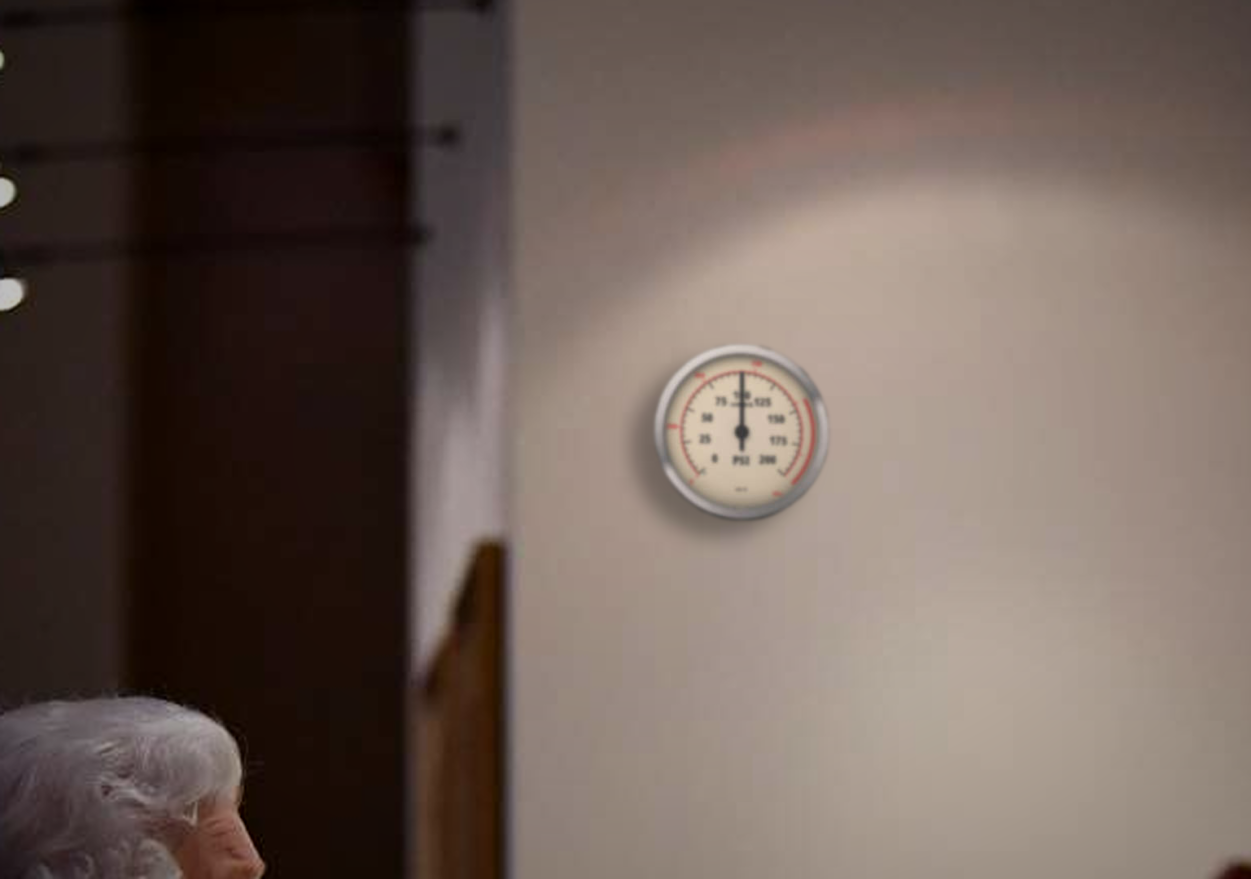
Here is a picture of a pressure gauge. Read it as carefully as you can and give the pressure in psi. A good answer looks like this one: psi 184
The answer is psi 100
